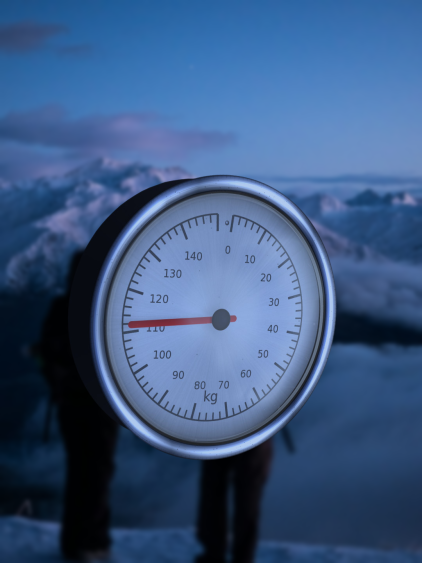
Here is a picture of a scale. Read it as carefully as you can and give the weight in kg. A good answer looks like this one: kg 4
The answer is kg 112
